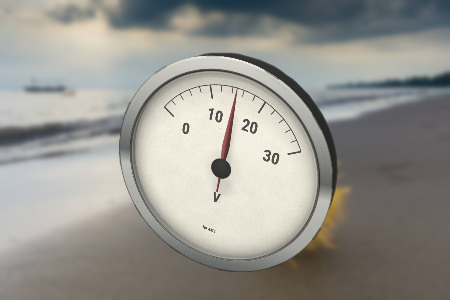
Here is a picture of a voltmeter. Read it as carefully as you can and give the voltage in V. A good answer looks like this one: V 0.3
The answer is V 15
